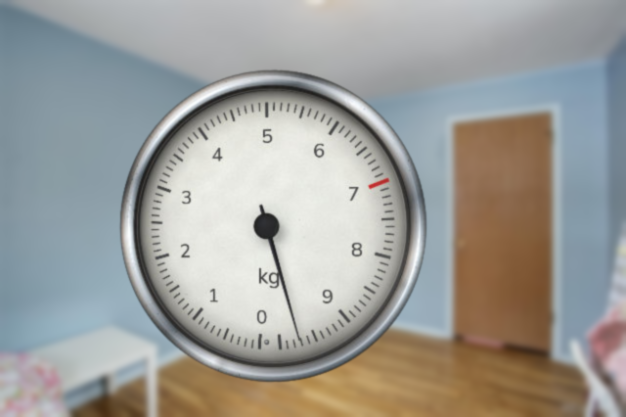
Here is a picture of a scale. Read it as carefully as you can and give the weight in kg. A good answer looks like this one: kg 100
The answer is kg 9.7
